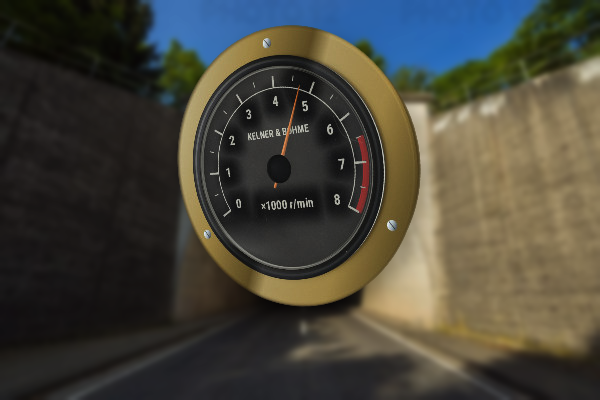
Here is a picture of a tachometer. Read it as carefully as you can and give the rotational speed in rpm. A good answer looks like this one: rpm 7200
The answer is rpm 4750
